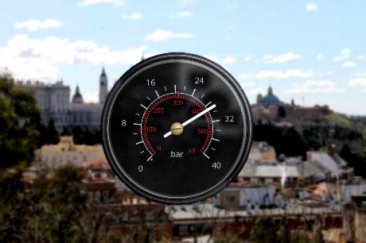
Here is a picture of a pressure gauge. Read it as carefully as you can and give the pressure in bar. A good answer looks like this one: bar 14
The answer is bar 29
